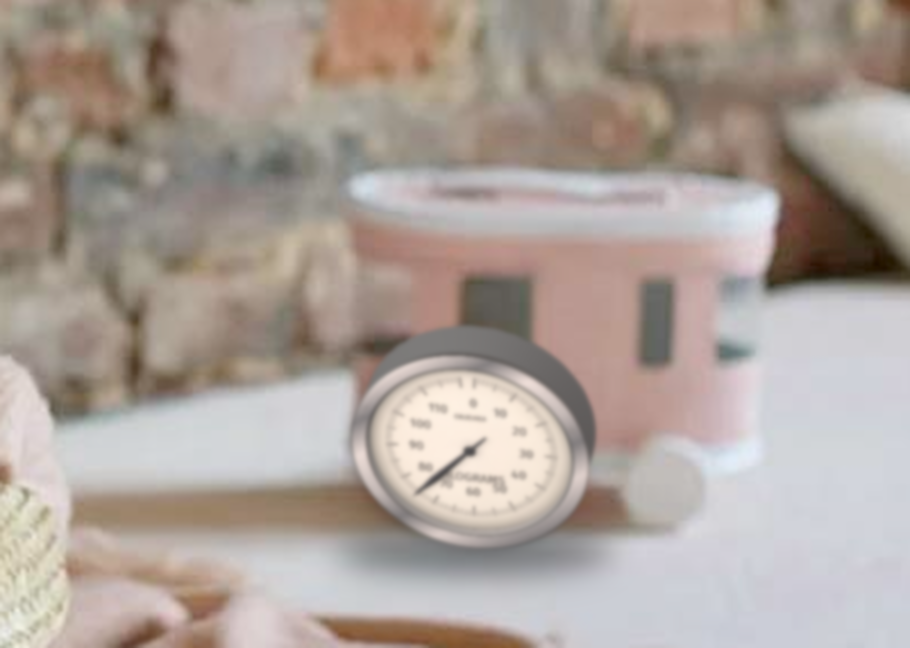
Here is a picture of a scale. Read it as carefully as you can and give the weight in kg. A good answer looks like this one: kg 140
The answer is kg 75
